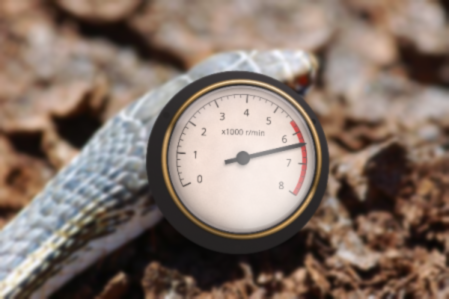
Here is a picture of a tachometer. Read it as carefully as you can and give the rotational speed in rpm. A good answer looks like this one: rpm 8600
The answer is rpm 6400
